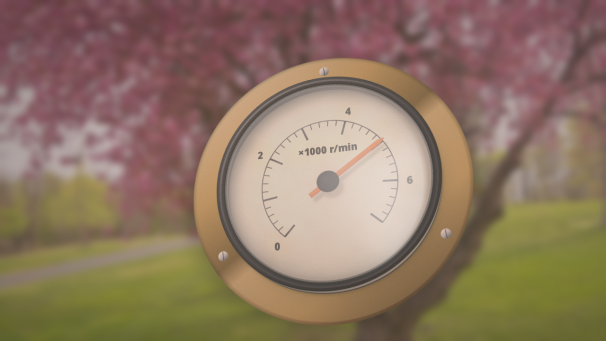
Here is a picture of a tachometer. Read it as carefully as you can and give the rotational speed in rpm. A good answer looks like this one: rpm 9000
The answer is rpm 5000
